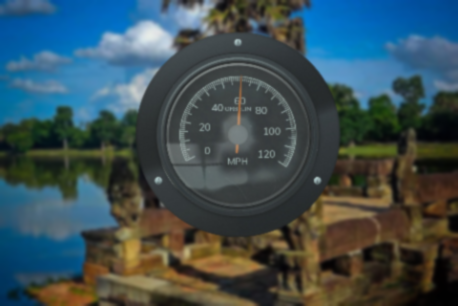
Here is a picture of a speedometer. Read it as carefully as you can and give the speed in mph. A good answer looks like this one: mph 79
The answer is mph 60
